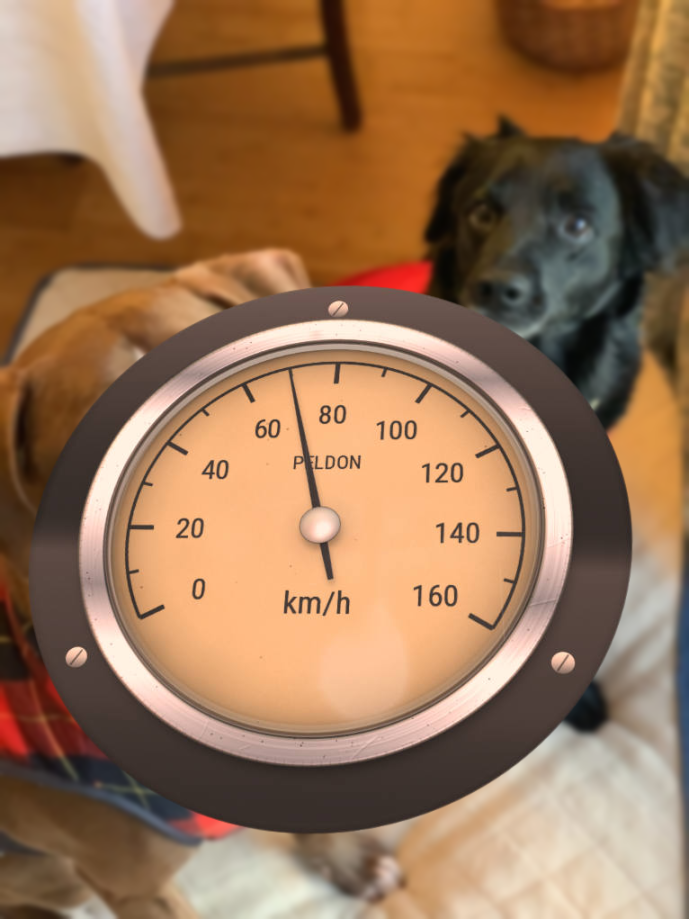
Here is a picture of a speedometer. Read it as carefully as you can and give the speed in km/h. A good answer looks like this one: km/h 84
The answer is km/h 70
